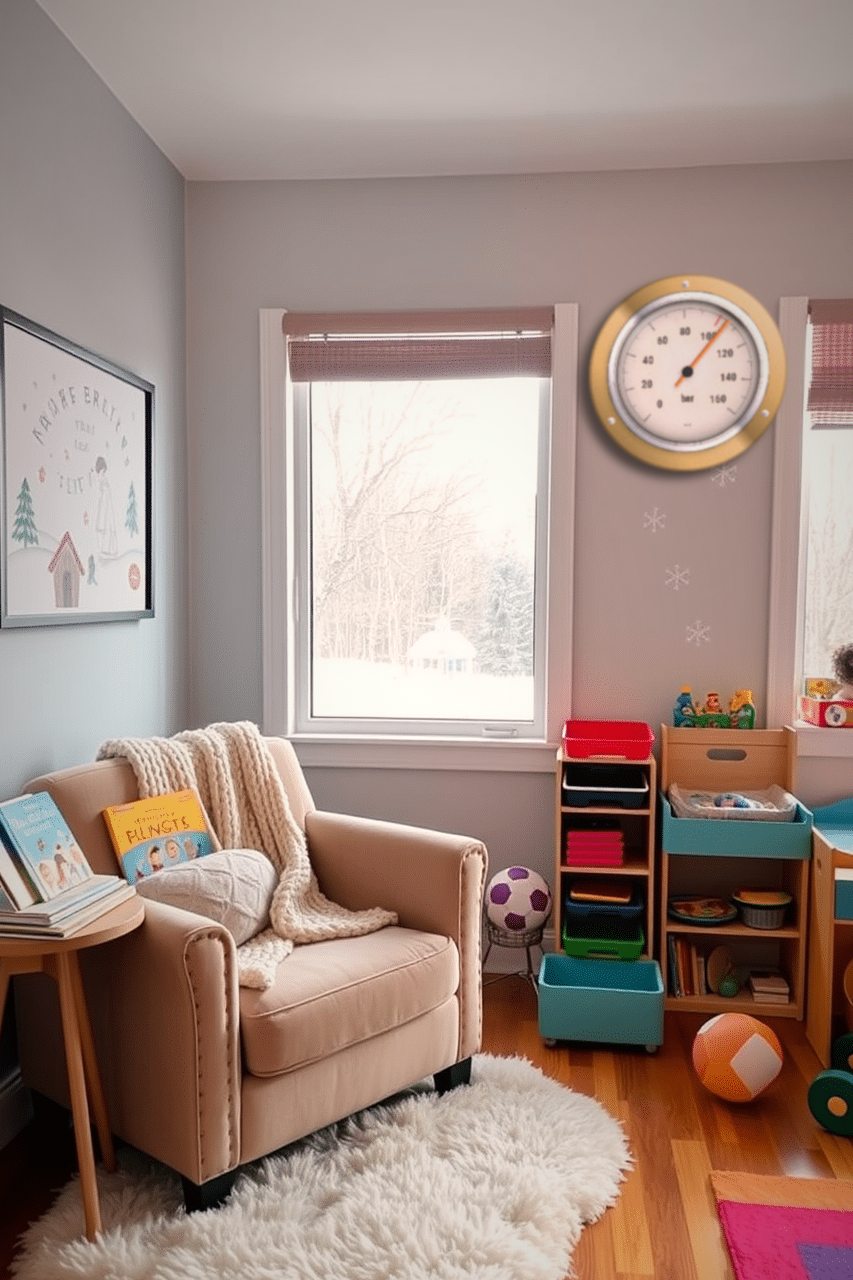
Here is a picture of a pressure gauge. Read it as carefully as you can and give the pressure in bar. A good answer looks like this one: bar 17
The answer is bar 105
